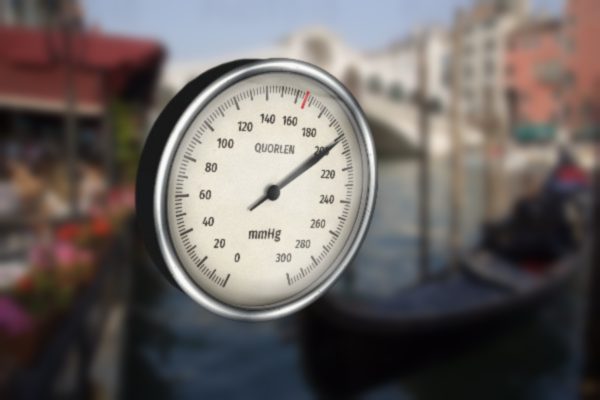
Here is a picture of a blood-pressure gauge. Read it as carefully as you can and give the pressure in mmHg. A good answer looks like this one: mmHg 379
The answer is mmHg 200
